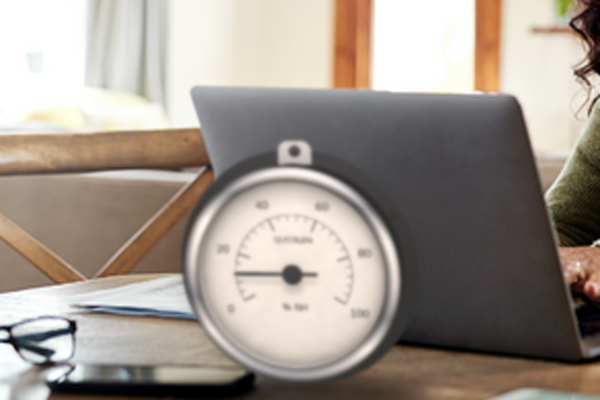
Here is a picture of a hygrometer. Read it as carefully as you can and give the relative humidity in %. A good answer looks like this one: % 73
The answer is % 12
